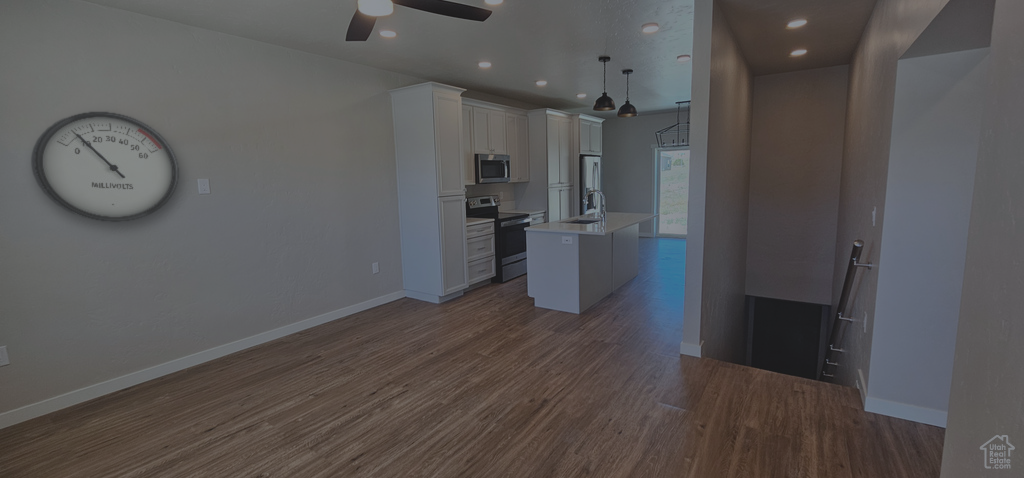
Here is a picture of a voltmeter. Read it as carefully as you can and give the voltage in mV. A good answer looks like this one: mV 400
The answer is mV 10
